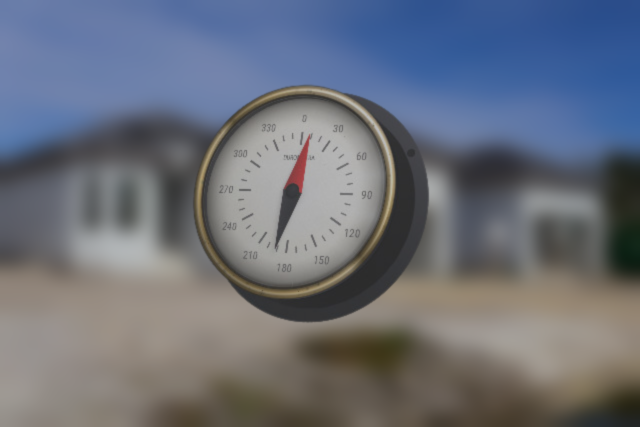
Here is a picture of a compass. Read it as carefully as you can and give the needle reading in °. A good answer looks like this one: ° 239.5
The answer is ° 10
